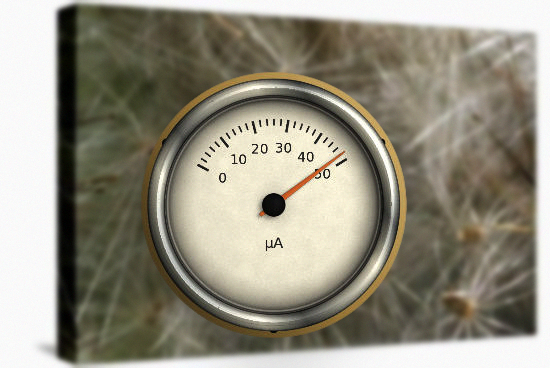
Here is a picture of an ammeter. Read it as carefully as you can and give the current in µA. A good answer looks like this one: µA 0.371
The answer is µA 48
